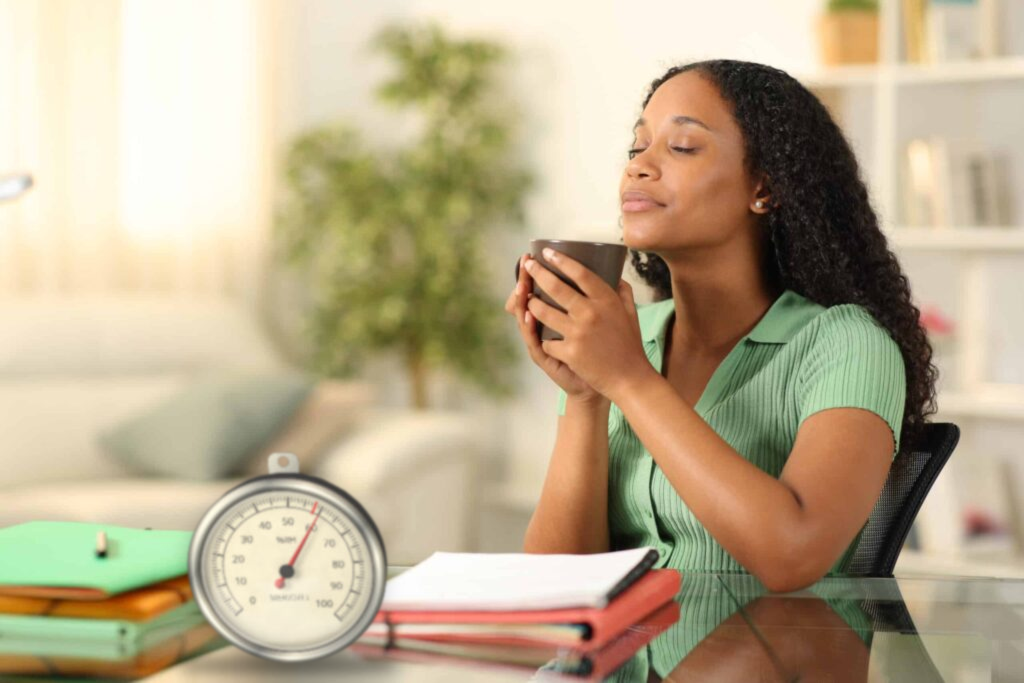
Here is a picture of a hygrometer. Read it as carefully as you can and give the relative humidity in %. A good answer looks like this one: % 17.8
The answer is % 60
